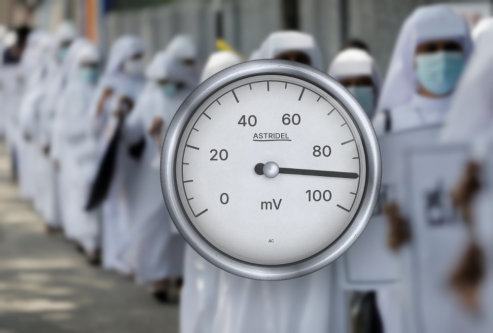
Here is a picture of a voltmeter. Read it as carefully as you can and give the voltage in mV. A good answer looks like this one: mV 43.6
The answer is mV 90
